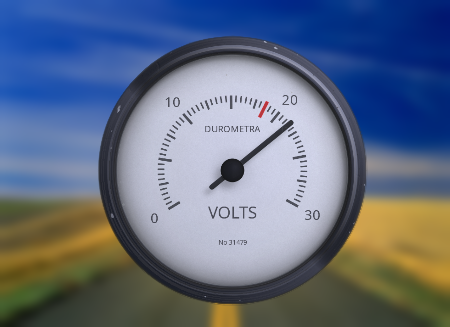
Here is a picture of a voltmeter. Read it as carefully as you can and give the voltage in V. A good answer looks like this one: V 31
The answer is V 21.5
